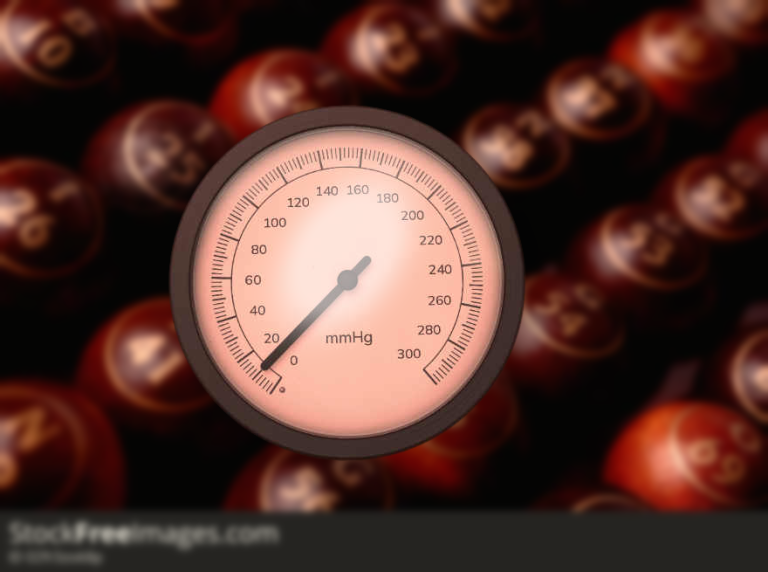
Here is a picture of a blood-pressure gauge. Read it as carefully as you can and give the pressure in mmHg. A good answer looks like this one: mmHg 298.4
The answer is mmHg 10
